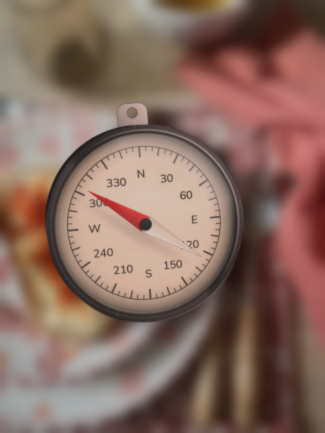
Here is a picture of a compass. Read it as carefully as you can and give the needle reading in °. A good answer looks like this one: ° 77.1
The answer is ° 305
